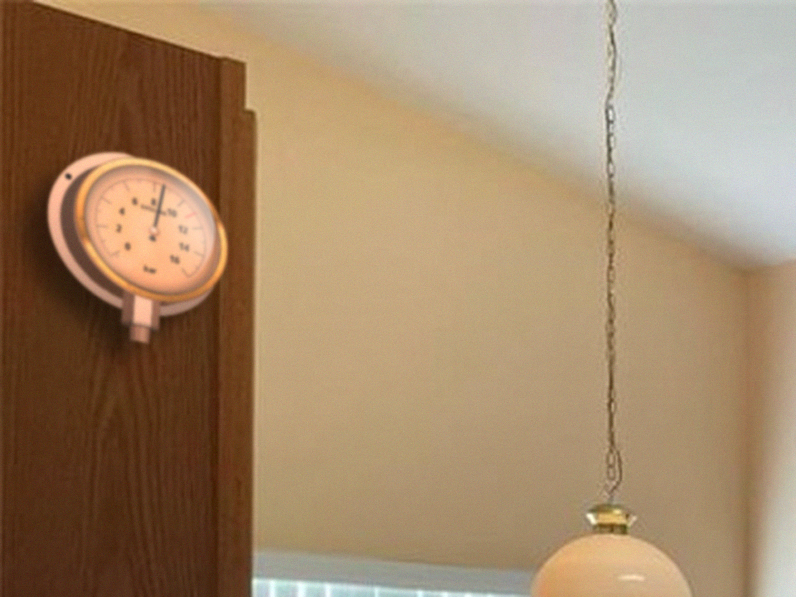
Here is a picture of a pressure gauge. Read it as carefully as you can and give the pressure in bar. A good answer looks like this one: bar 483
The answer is bar 8.5
